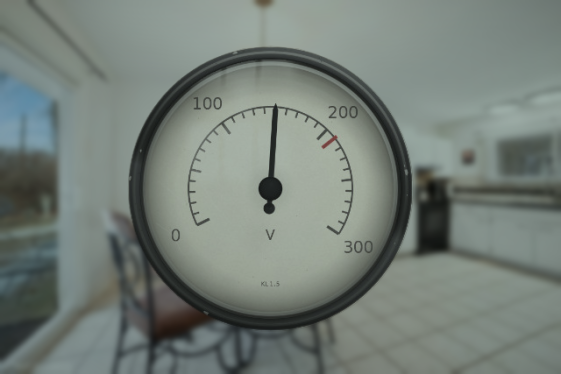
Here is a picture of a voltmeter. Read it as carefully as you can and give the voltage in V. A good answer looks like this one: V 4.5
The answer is V 150
